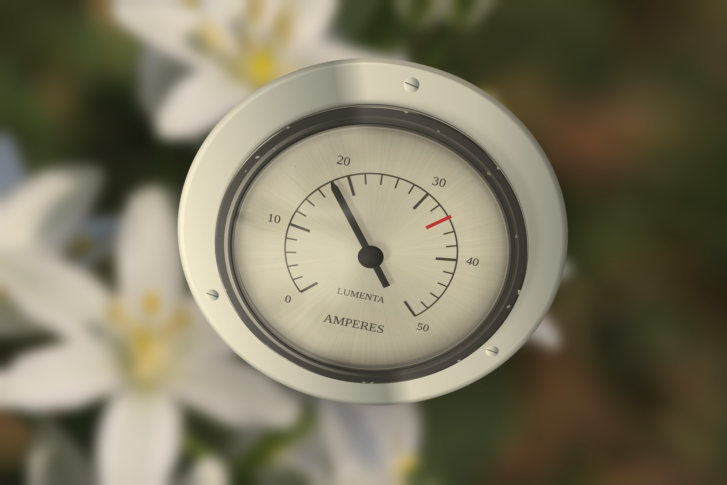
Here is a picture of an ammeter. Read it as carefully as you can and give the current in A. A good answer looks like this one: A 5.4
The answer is A 18
